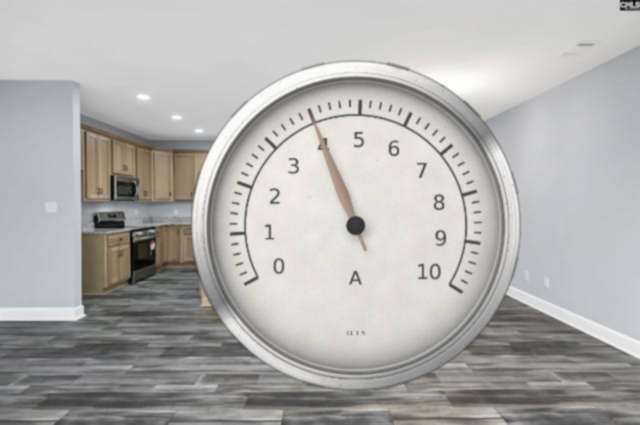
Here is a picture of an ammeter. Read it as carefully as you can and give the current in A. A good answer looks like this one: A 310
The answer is A 4
